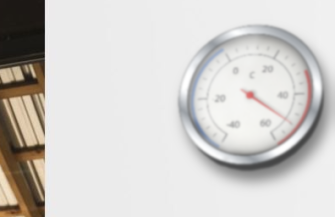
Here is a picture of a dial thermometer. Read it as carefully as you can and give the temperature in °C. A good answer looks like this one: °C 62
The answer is °C 52
